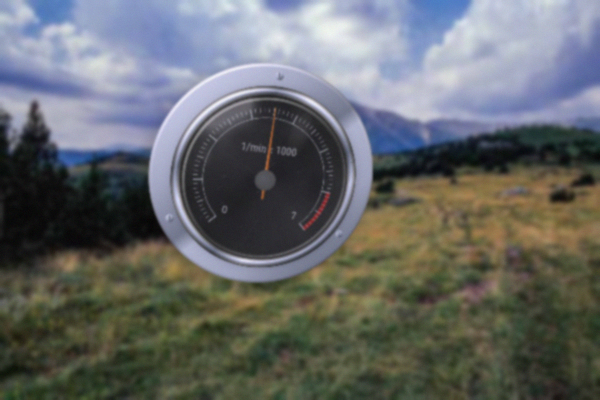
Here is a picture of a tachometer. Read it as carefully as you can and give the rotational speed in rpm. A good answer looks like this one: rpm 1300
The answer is rpm 3500
